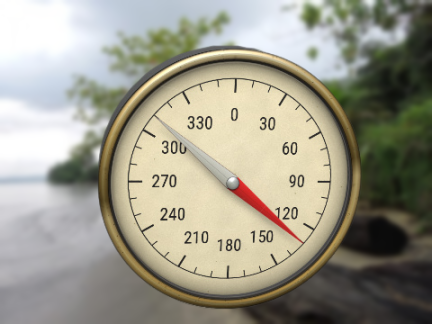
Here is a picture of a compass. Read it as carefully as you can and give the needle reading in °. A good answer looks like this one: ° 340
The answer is ° 130
